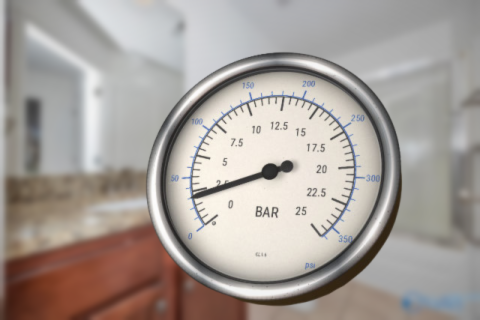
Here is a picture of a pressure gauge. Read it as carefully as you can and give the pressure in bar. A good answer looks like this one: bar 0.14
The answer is bar 2
